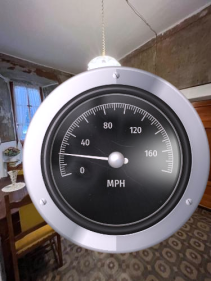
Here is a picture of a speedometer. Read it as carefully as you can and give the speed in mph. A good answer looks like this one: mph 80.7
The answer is mph 20
